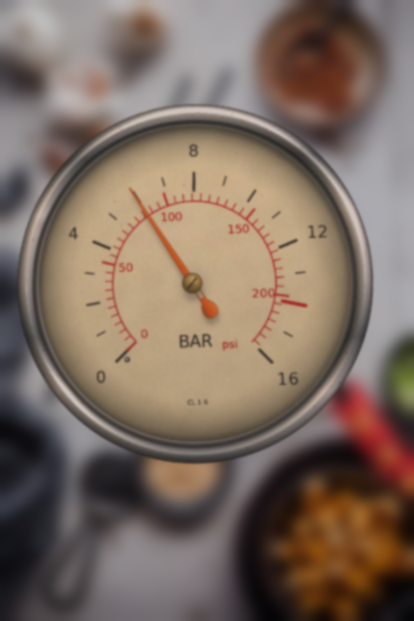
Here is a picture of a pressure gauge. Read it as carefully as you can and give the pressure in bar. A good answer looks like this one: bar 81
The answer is bar 6
